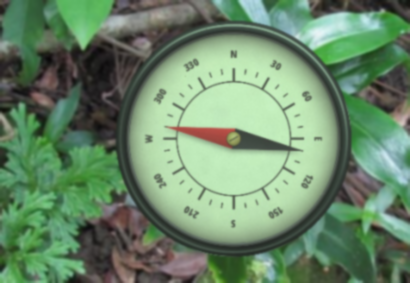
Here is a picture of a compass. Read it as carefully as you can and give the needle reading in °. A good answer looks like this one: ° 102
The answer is ° 280
